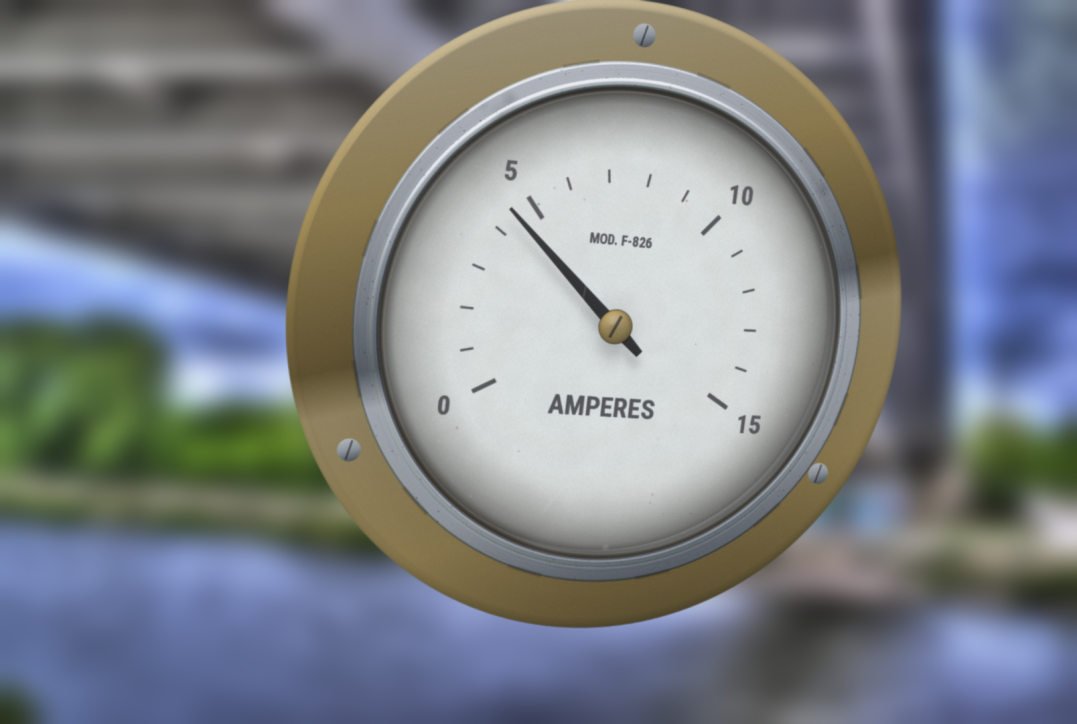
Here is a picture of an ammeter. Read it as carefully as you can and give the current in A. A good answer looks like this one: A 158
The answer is A 4.5
